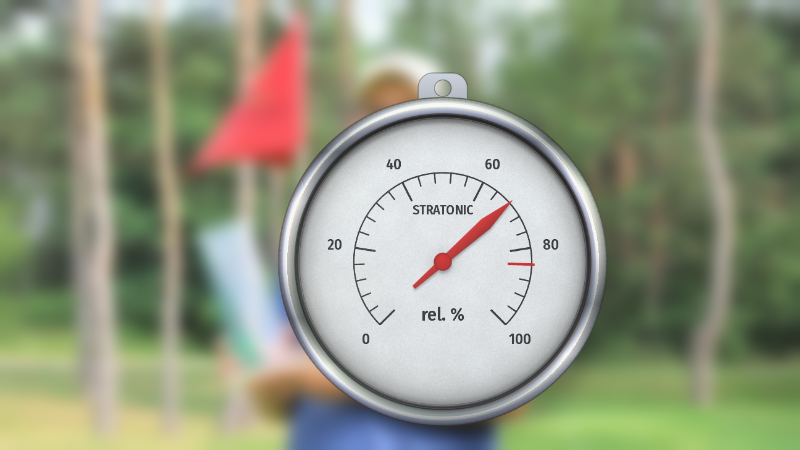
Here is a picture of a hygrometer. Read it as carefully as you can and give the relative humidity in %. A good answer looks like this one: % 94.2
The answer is % 68
